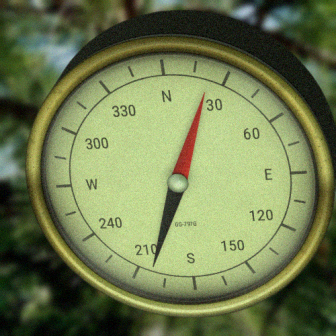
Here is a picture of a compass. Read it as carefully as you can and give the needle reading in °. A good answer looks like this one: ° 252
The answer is ° 22.5
